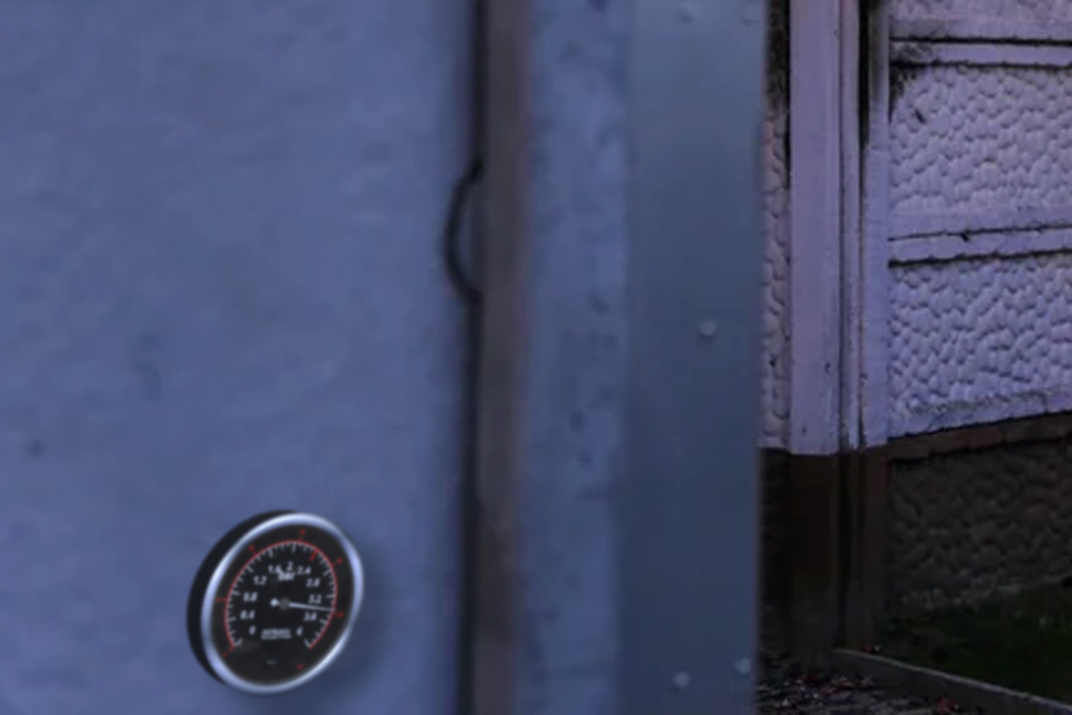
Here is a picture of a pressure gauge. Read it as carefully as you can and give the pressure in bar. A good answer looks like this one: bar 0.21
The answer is bar 3.4
